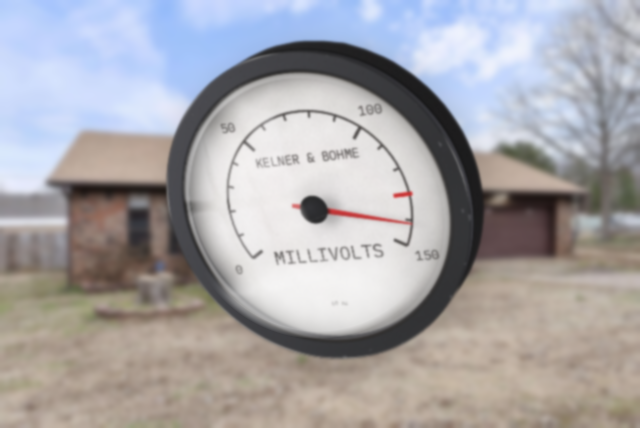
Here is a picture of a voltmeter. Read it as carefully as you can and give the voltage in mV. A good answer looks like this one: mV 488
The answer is mV 140
